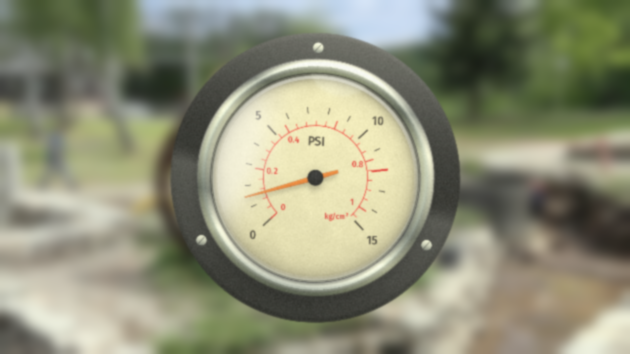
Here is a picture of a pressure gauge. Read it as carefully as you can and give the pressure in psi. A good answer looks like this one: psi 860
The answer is psi 1.5
